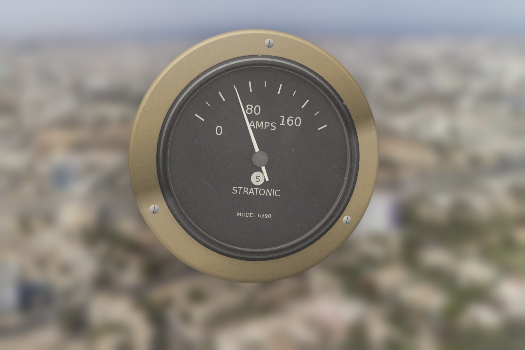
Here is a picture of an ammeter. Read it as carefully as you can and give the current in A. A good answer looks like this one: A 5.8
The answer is A 60
